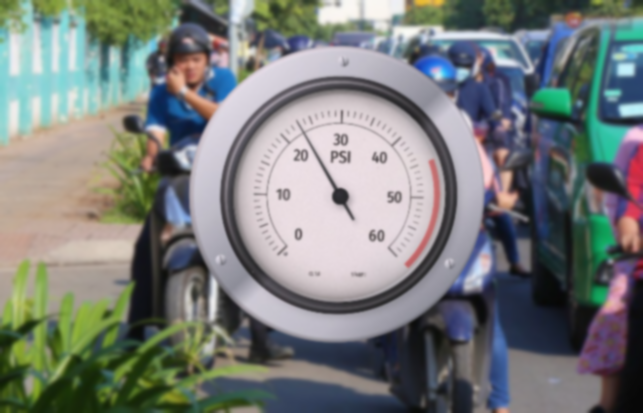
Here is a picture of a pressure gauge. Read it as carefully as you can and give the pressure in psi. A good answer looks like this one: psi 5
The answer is psi 23
